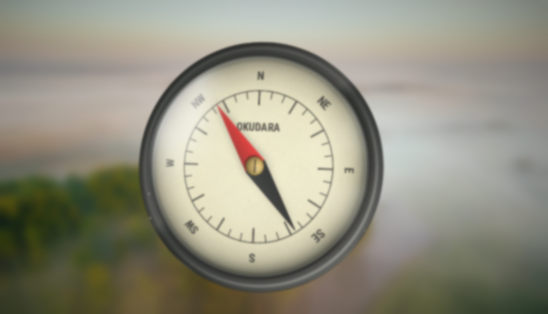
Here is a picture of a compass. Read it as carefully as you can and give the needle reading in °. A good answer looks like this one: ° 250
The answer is ° 325
